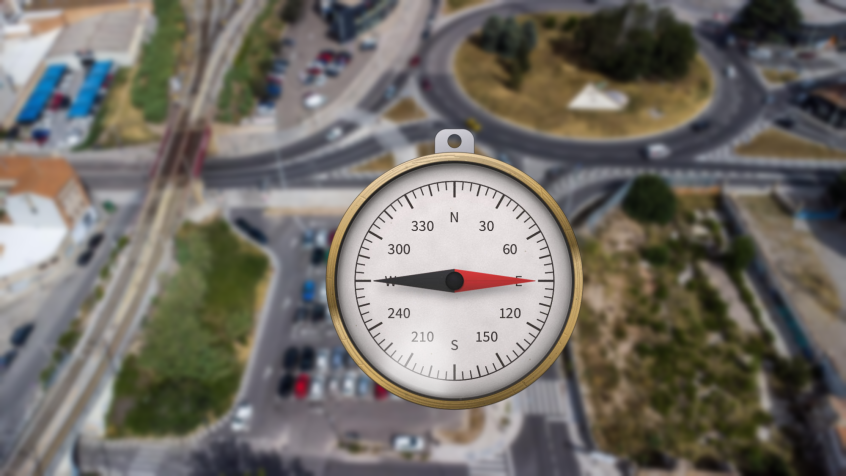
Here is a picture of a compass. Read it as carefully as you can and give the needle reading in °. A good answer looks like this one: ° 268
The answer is ° 90
